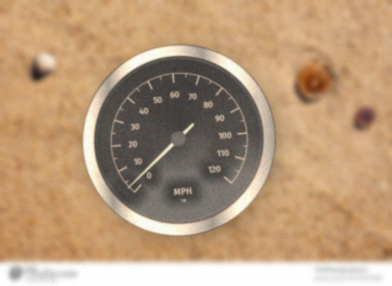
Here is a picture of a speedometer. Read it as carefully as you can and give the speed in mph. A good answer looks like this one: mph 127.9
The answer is mph 2.5
